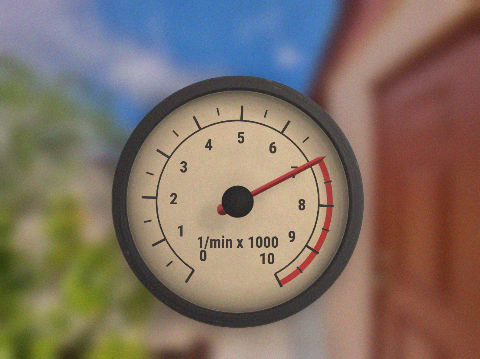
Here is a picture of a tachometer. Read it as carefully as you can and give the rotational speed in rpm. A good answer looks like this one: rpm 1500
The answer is rpm 7000
